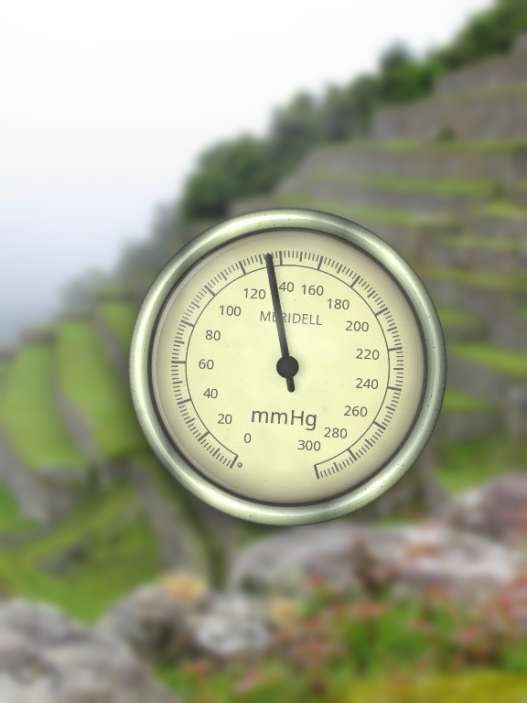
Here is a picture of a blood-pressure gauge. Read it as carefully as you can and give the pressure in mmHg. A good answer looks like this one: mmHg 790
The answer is mmHg 134
